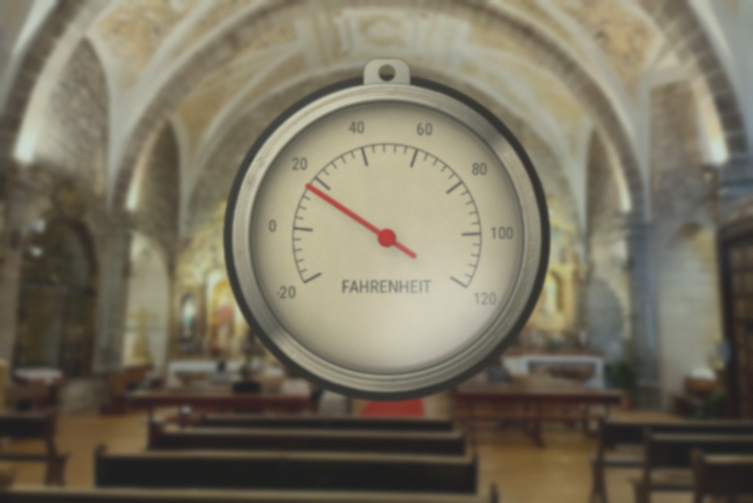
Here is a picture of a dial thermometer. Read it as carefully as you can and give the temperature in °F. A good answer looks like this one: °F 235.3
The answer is °F 16
